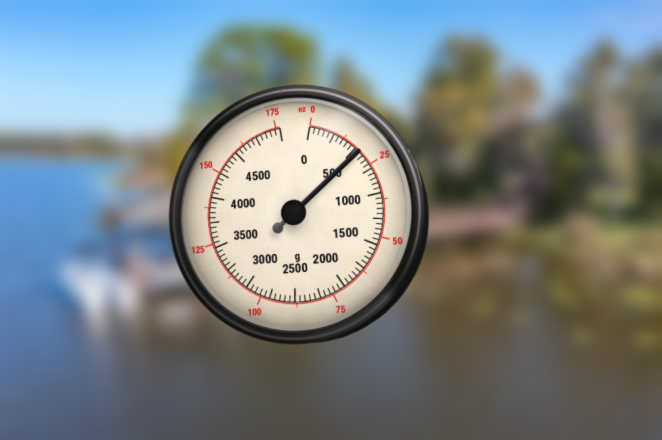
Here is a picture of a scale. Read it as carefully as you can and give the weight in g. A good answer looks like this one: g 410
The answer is g 550
